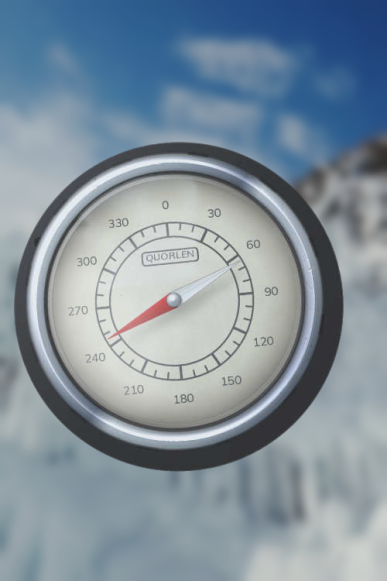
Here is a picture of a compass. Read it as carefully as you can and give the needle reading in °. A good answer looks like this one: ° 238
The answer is ° 245
